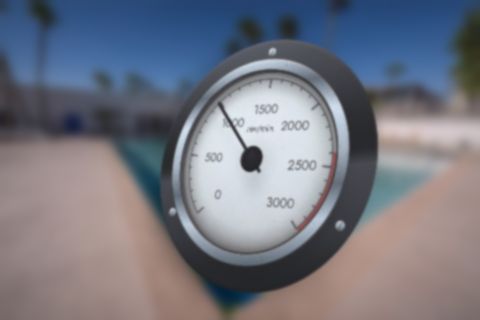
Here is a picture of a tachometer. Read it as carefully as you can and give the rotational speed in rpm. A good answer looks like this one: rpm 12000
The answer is rpm 1000
